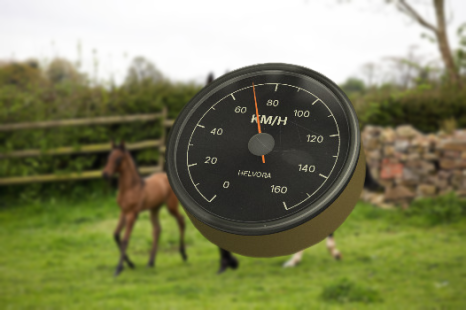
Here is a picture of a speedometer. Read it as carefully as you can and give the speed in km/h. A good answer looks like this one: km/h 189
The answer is km/h 70
